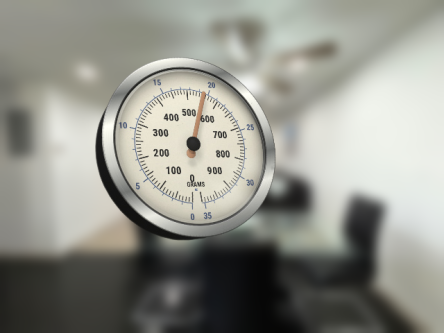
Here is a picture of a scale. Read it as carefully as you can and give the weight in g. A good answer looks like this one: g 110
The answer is g 550
